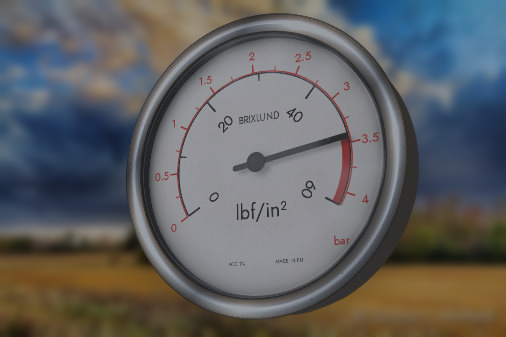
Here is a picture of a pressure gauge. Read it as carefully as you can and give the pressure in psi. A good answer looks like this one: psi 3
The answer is psi 50
